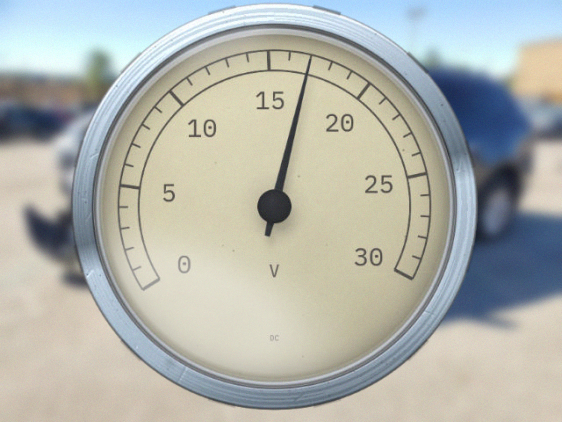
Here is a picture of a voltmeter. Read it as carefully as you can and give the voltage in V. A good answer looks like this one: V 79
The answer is V 17
